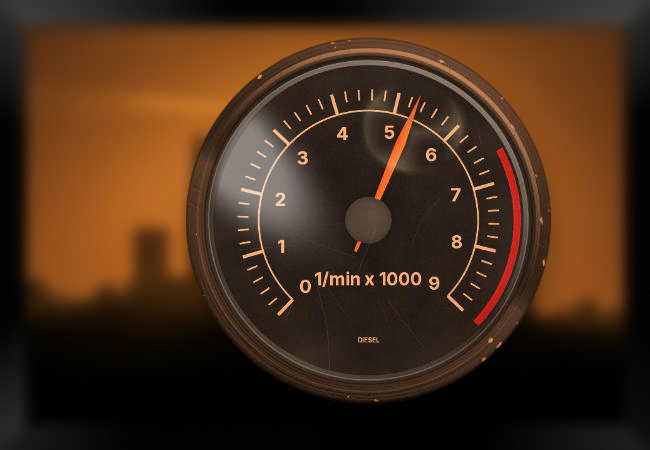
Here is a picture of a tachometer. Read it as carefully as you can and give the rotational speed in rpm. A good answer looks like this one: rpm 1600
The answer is rpm 5300
